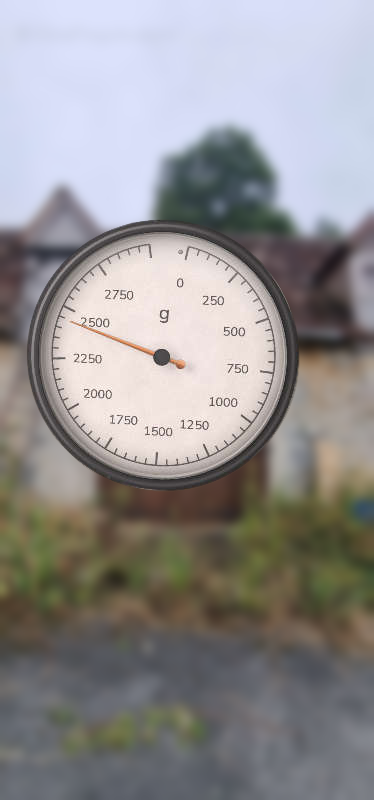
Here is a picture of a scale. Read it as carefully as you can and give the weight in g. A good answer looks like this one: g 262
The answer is g 2450
